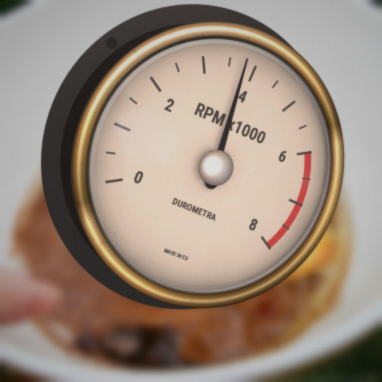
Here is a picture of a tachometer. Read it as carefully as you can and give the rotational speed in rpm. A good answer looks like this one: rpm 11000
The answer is rpm 3750
